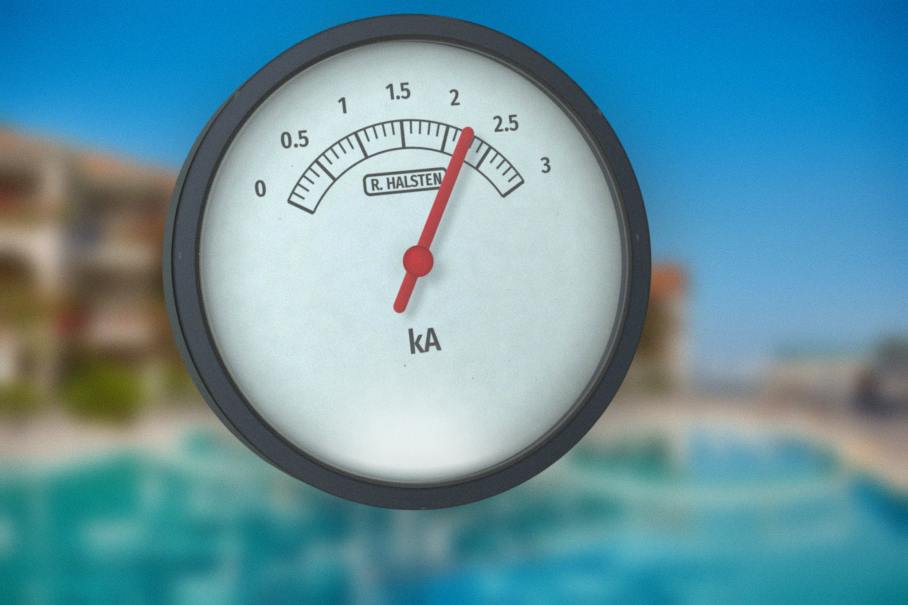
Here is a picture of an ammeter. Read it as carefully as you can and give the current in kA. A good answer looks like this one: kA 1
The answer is kA 2.2
